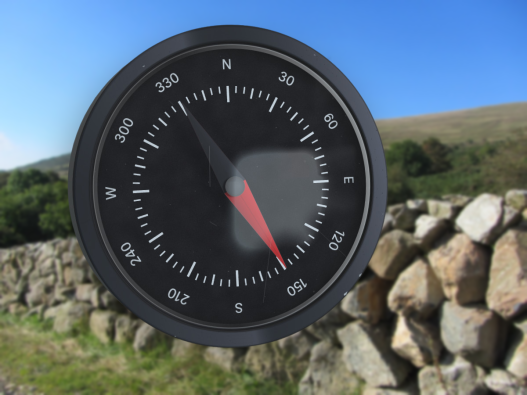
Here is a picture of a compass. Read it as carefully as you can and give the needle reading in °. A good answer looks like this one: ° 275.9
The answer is ° 150
